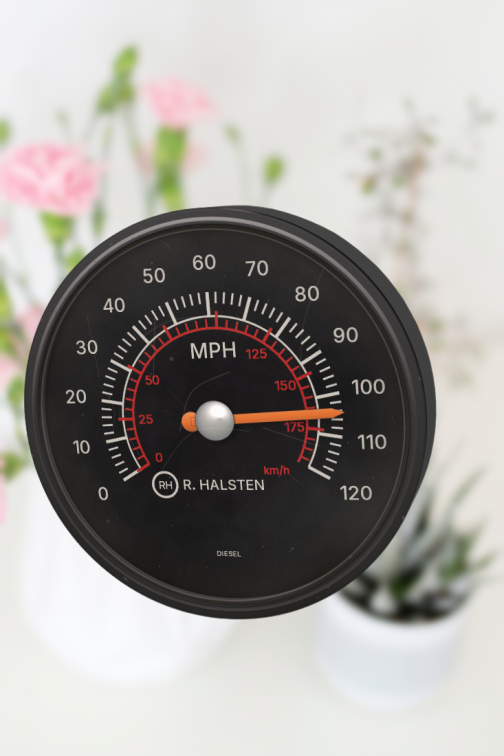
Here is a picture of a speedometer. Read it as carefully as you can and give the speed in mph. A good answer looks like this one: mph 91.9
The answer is mph 104
